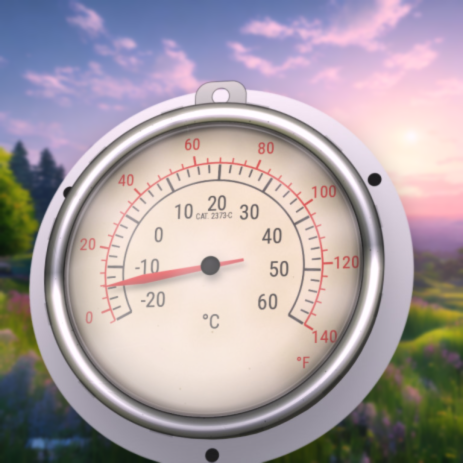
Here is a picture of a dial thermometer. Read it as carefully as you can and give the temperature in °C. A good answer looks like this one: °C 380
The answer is °C -14
